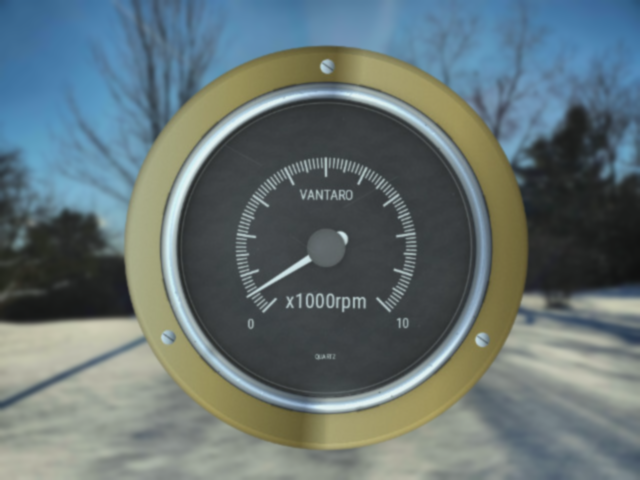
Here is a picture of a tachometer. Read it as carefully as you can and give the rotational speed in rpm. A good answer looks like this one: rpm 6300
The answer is rpm 500
